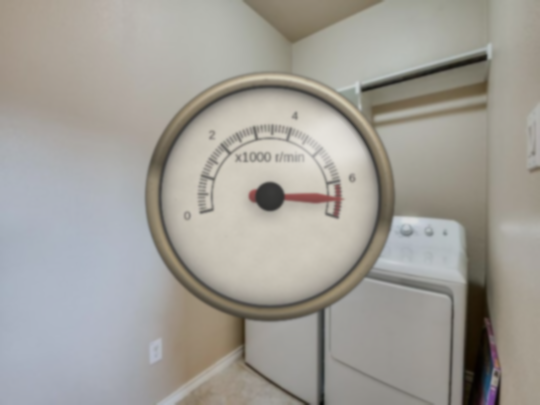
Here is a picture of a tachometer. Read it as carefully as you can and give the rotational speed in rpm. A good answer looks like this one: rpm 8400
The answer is rpm 6500
